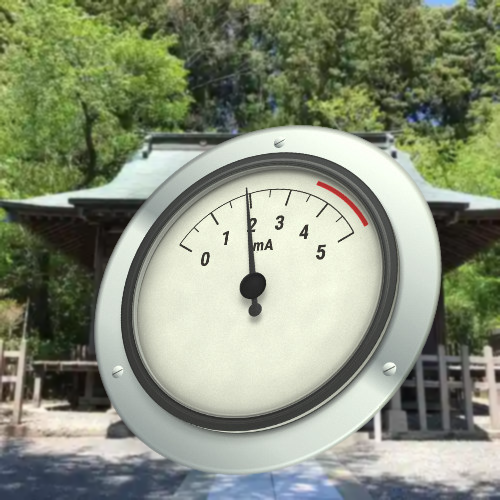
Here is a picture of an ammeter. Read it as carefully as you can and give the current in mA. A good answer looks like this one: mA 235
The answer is mA 2
